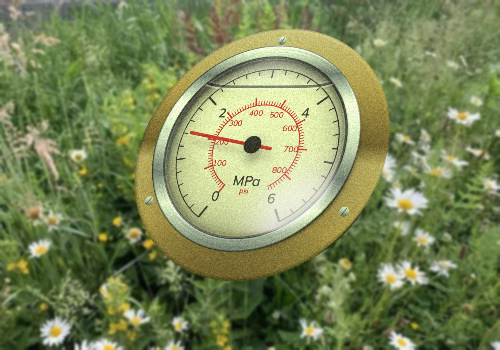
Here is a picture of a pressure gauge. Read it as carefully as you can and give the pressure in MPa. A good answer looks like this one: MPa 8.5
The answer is MPa 1.4
